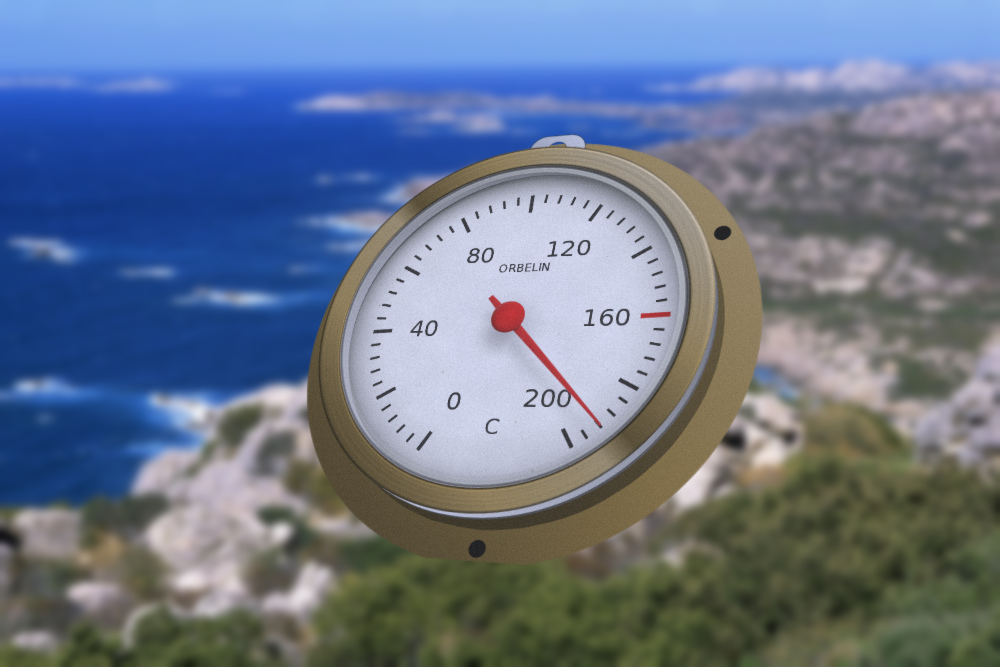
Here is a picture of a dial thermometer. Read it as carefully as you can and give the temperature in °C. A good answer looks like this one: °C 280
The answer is °C 192
